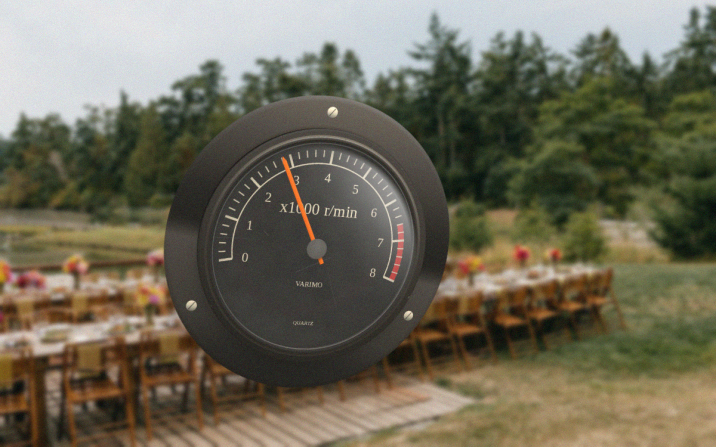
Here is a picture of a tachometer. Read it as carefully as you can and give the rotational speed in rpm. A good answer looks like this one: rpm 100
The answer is rpm 2800
